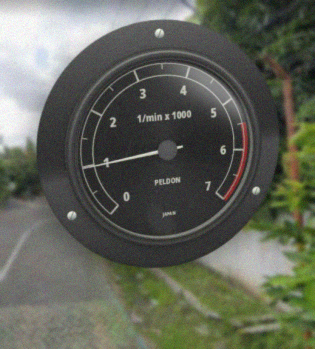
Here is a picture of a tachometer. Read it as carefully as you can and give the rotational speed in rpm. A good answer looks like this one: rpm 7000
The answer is rpm 1000
